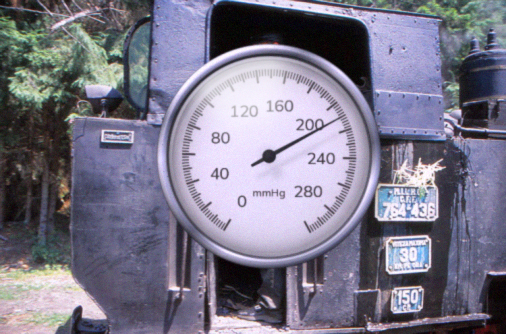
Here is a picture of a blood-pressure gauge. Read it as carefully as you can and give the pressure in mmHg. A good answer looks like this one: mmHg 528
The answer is mmHg 210
